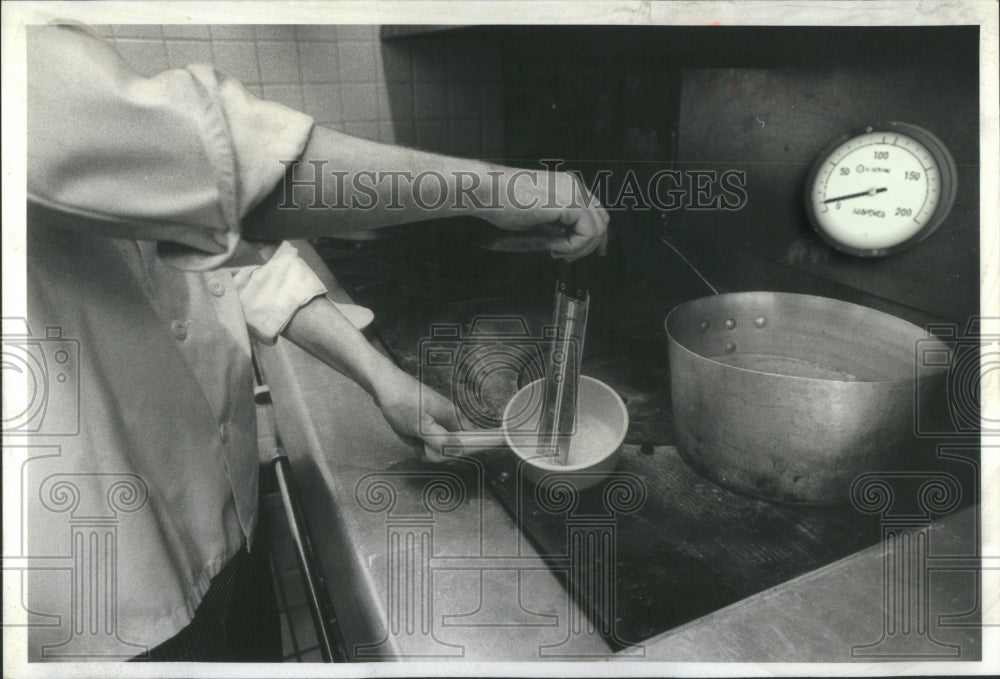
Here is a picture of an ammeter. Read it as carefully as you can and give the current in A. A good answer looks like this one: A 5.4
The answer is A 10
